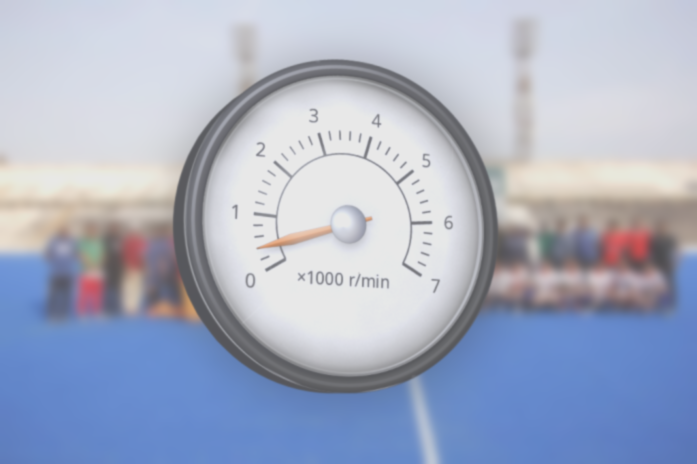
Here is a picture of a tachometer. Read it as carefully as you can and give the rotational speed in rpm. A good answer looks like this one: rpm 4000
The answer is rpm 400
